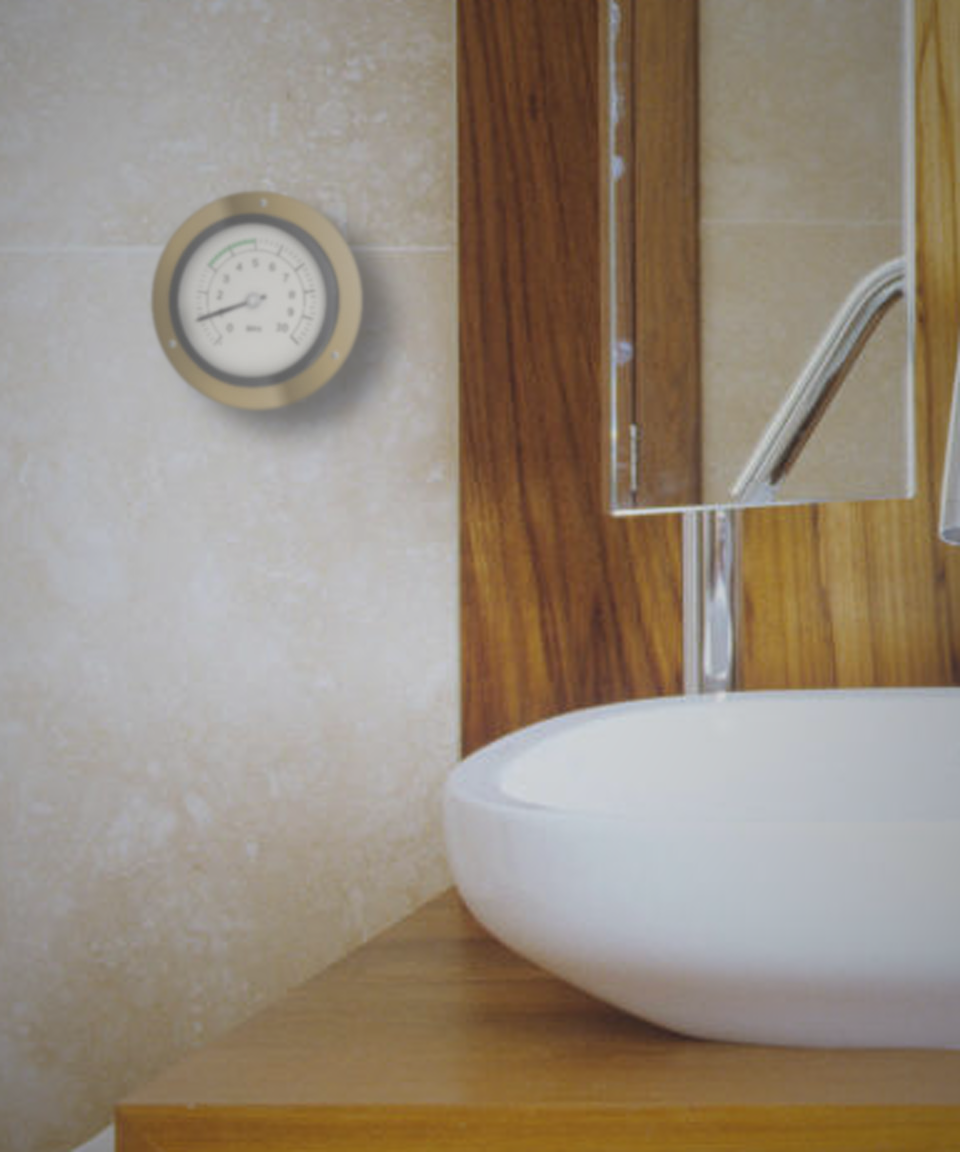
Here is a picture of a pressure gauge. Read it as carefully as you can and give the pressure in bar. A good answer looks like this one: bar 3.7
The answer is bar 1
